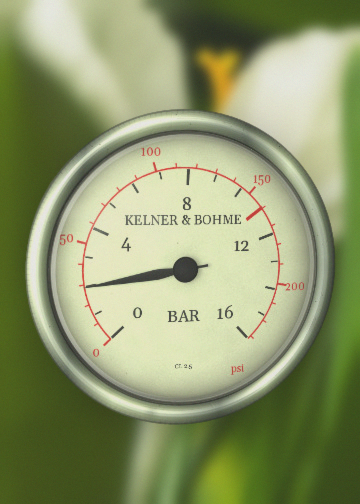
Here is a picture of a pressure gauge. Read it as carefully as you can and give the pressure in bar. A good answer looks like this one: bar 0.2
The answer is bar 2
